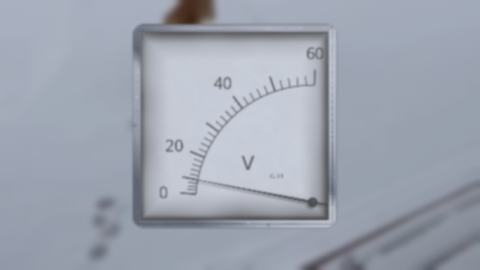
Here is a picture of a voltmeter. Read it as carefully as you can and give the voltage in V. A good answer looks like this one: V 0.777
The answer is V 10
